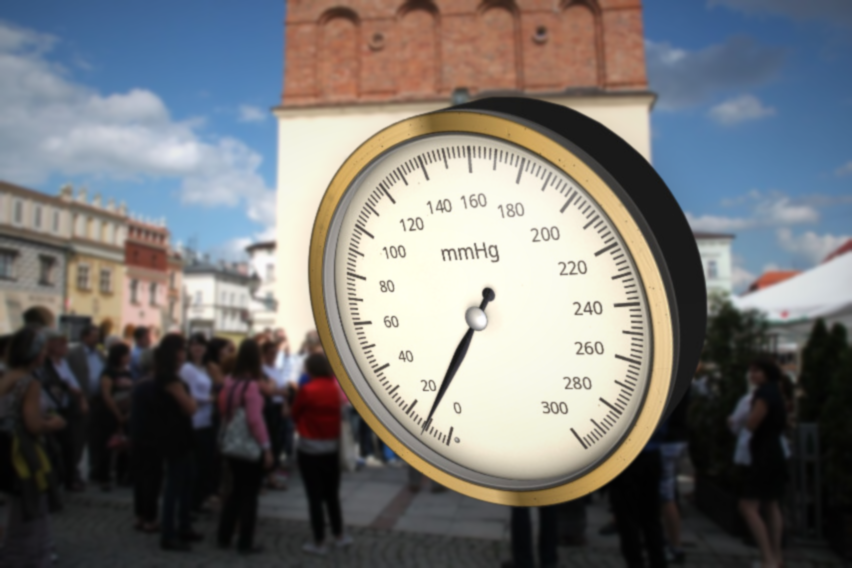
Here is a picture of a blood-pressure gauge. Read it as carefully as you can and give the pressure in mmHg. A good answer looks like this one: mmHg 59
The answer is mmHg 10
